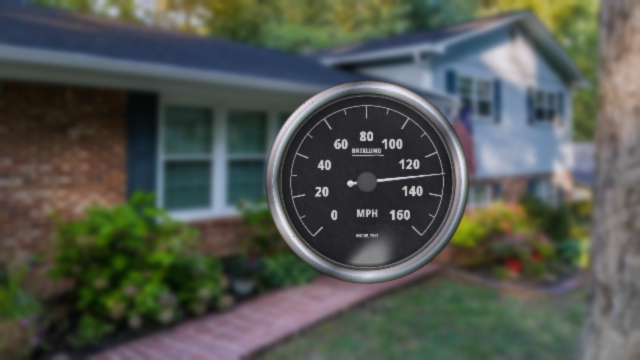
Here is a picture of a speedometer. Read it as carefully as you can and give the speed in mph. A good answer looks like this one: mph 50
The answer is mph 130
